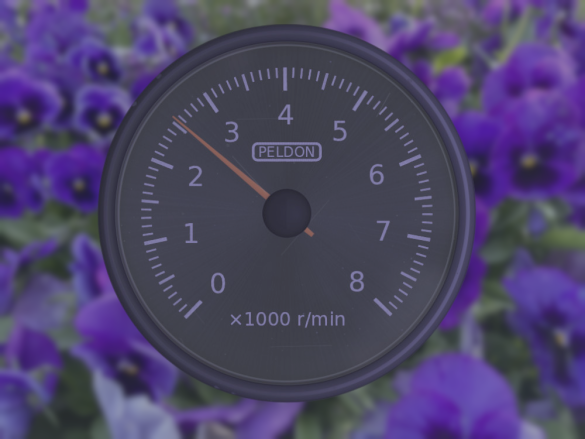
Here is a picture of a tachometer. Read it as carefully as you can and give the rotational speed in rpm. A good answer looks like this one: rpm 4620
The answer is rpm 2550
